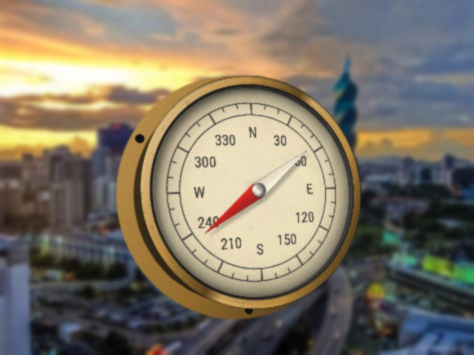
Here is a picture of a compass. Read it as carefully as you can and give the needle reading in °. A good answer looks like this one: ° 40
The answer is ° 235
